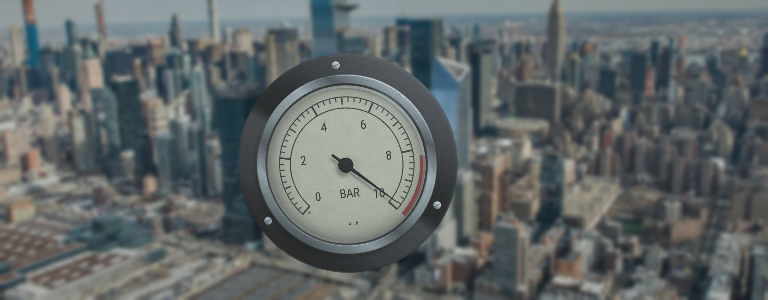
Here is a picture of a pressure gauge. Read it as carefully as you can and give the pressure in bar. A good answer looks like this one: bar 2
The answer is bar 9.8
